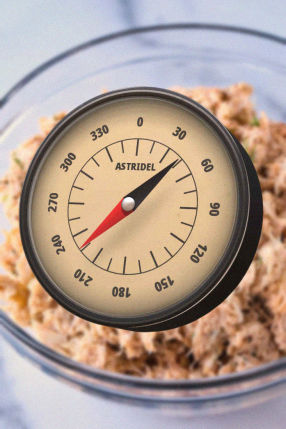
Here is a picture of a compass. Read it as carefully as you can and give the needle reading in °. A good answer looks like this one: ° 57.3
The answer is ° 225
